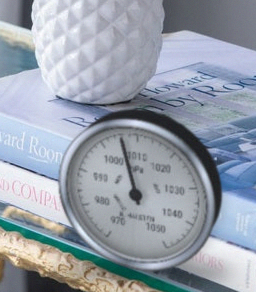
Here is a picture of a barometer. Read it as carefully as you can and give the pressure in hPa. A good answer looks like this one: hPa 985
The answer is hPa 1006
